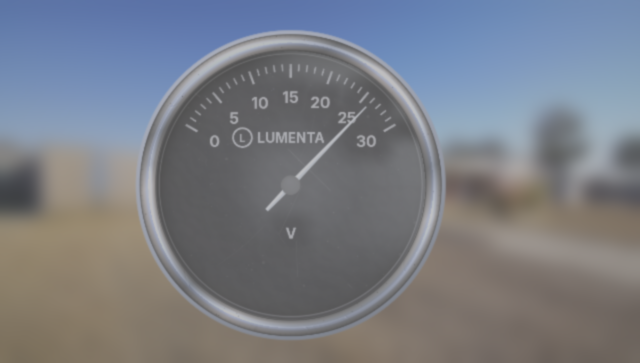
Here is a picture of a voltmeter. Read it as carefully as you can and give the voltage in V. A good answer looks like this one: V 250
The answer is V 26
